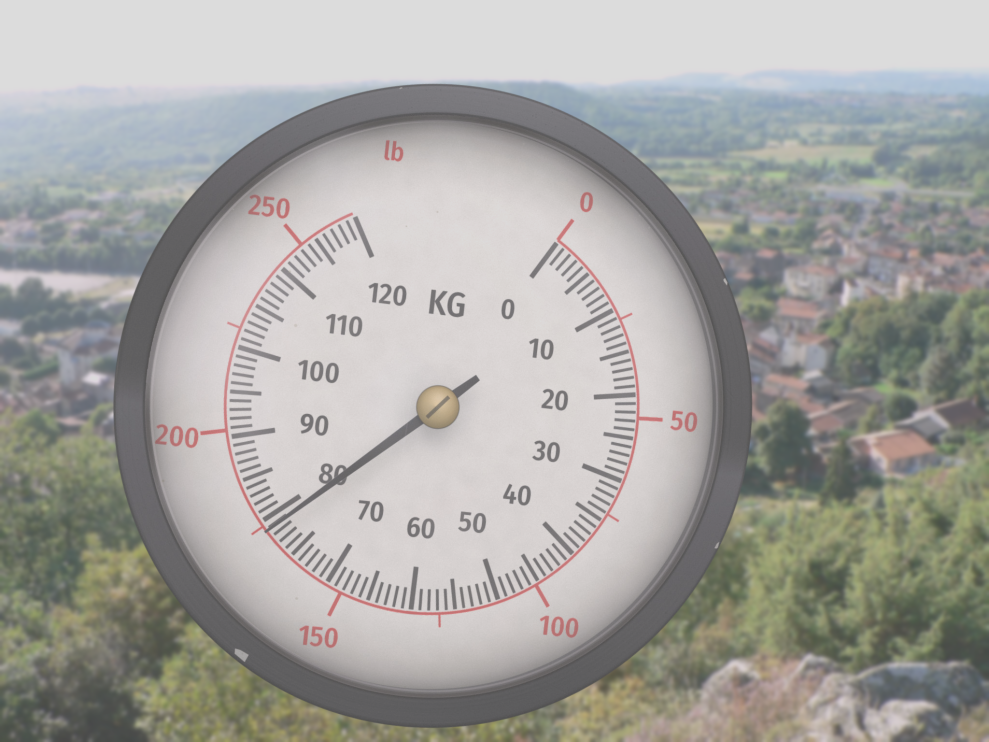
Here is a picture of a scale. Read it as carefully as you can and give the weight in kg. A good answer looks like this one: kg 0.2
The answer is kg 79
